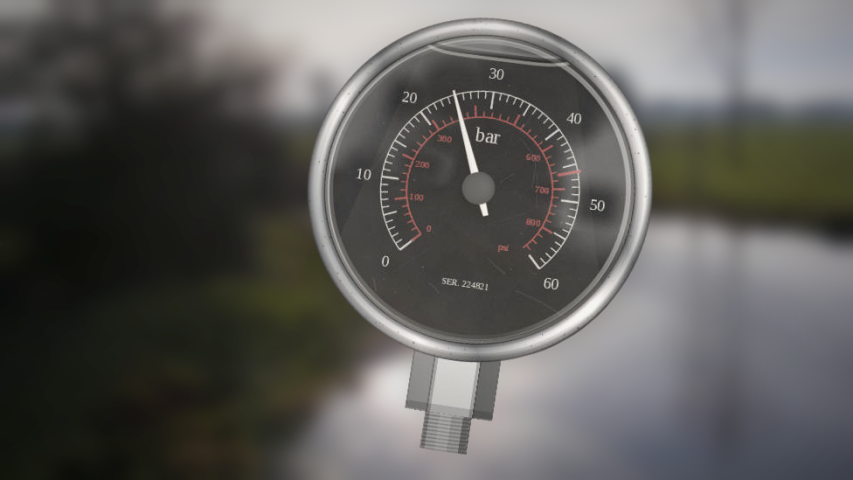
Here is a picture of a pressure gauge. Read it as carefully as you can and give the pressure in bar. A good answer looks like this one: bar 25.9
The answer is bar 25
